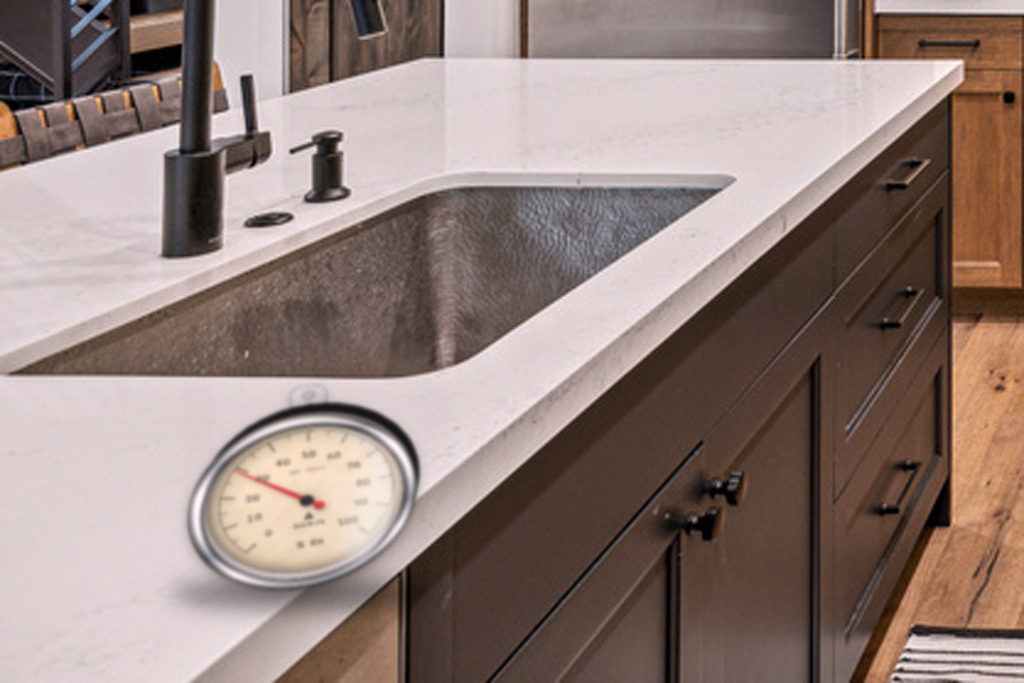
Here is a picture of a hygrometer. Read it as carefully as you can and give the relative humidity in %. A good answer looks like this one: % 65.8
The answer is % 30
